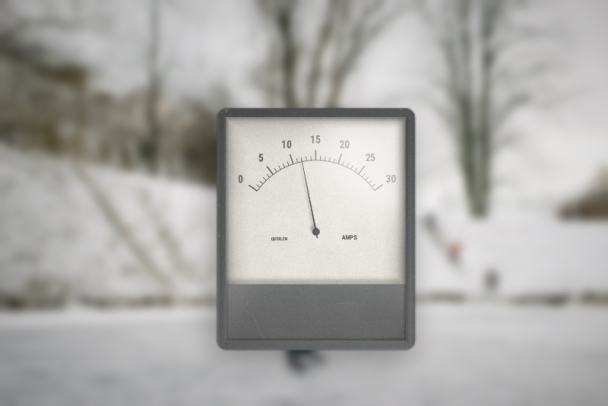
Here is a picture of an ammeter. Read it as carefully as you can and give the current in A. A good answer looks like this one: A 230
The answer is A 12
